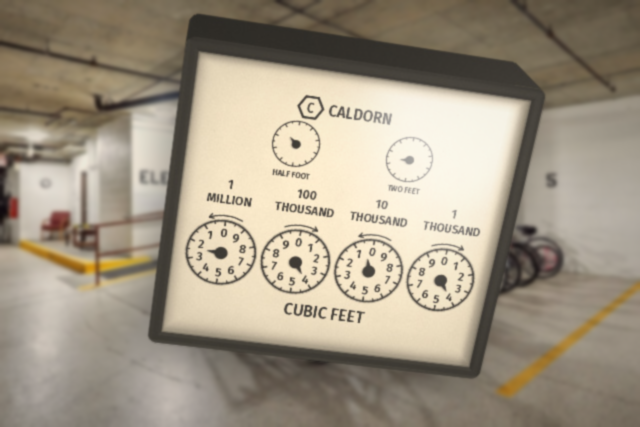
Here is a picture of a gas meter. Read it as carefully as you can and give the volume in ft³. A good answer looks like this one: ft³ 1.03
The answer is ft³ 240400
